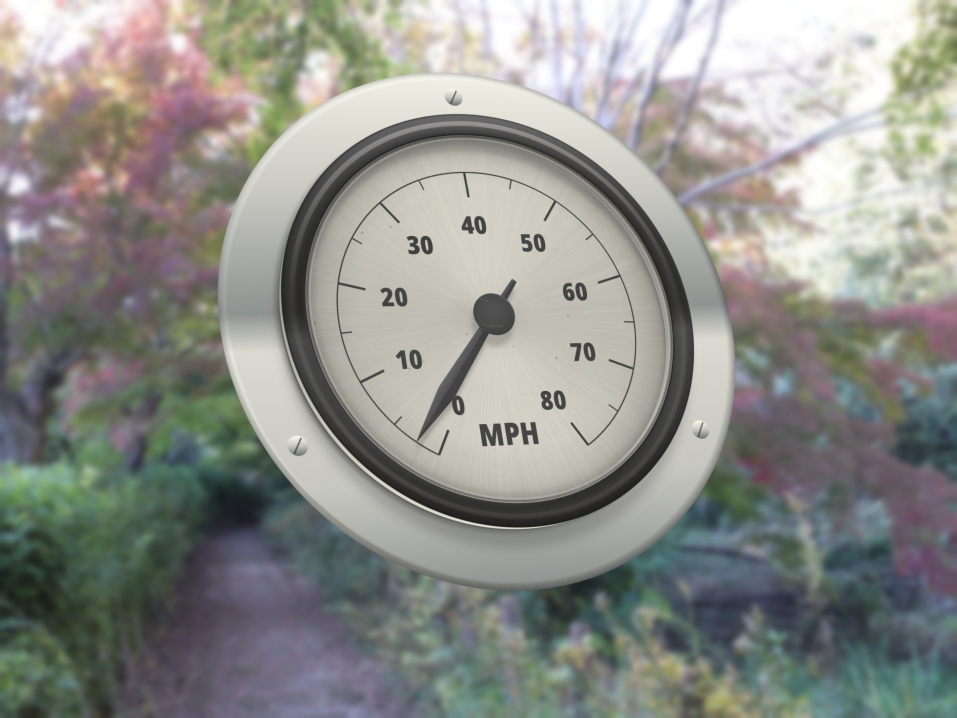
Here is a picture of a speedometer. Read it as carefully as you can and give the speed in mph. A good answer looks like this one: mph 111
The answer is mph 2.5
